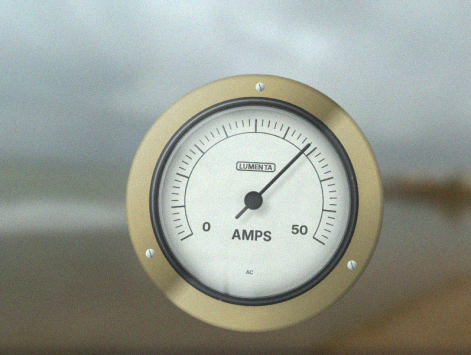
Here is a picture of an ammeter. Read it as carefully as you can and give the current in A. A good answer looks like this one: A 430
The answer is A 34
